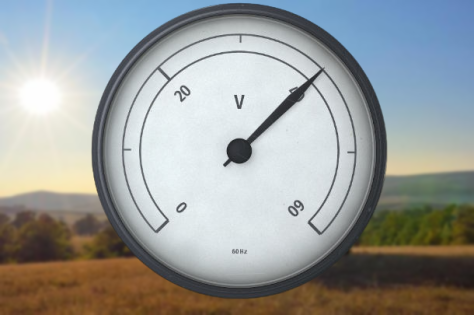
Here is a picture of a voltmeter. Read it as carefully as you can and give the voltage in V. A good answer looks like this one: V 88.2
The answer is V 40
